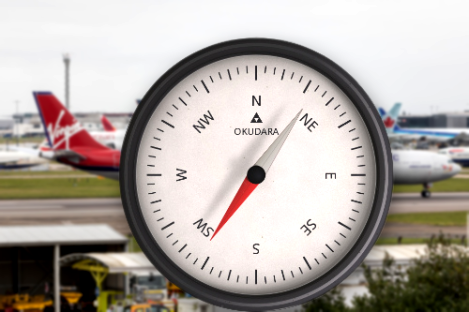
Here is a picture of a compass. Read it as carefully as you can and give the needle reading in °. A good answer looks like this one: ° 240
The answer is ° 215
